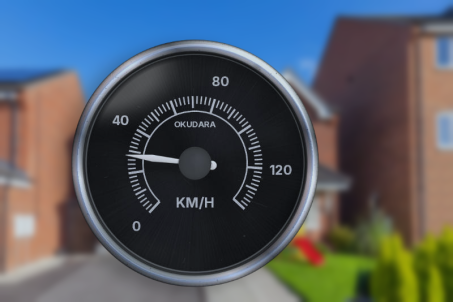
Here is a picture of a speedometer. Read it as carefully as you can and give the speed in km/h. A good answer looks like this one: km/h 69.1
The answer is km/h 28
